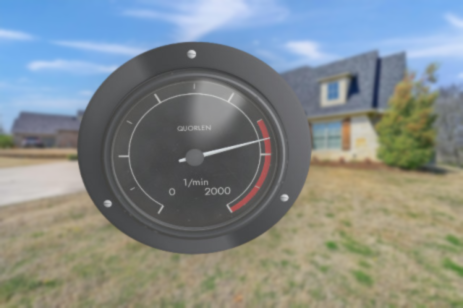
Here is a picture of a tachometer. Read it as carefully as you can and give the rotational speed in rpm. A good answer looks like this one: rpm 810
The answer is rpm 1500
